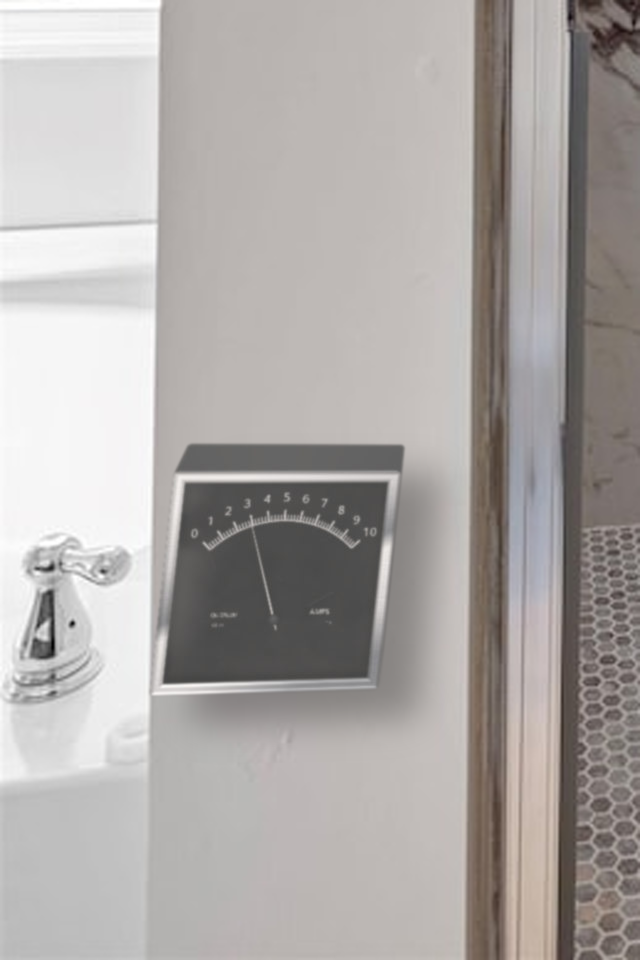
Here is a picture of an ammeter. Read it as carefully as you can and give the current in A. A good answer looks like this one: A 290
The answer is A 3
